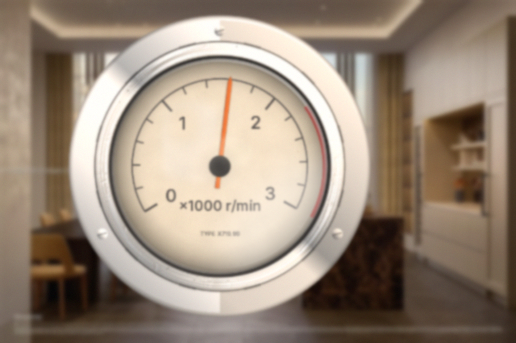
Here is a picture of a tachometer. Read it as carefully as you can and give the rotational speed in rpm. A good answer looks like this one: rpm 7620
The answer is rpm 1600
